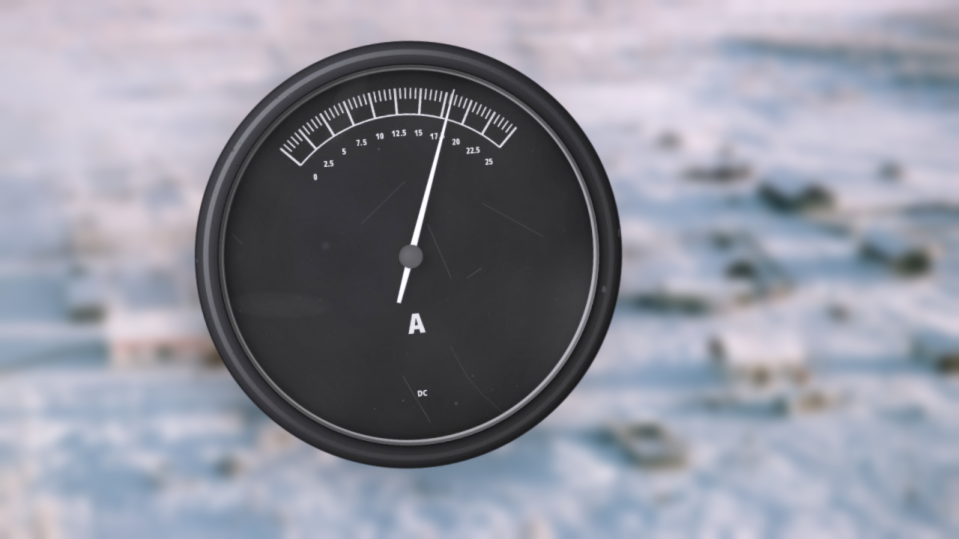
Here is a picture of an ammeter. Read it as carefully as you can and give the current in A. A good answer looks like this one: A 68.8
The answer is A 18
